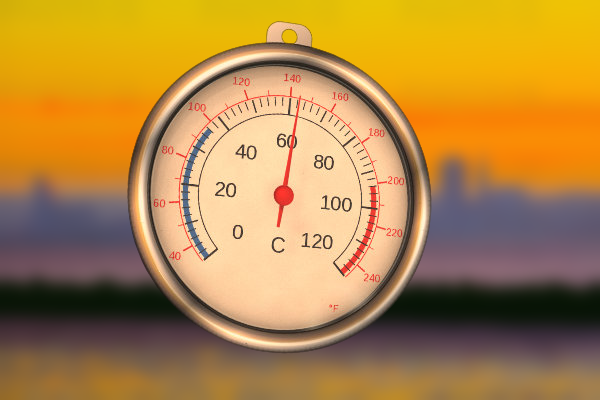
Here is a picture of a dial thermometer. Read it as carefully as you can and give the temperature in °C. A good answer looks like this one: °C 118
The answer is °C 62
